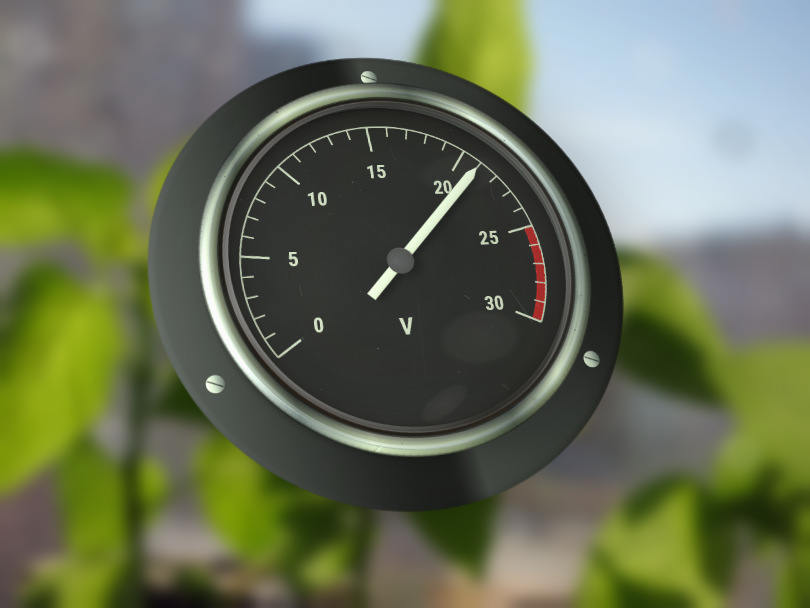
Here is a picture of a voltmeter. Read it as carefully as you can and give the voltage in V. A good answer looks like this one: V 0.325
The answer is V 21
